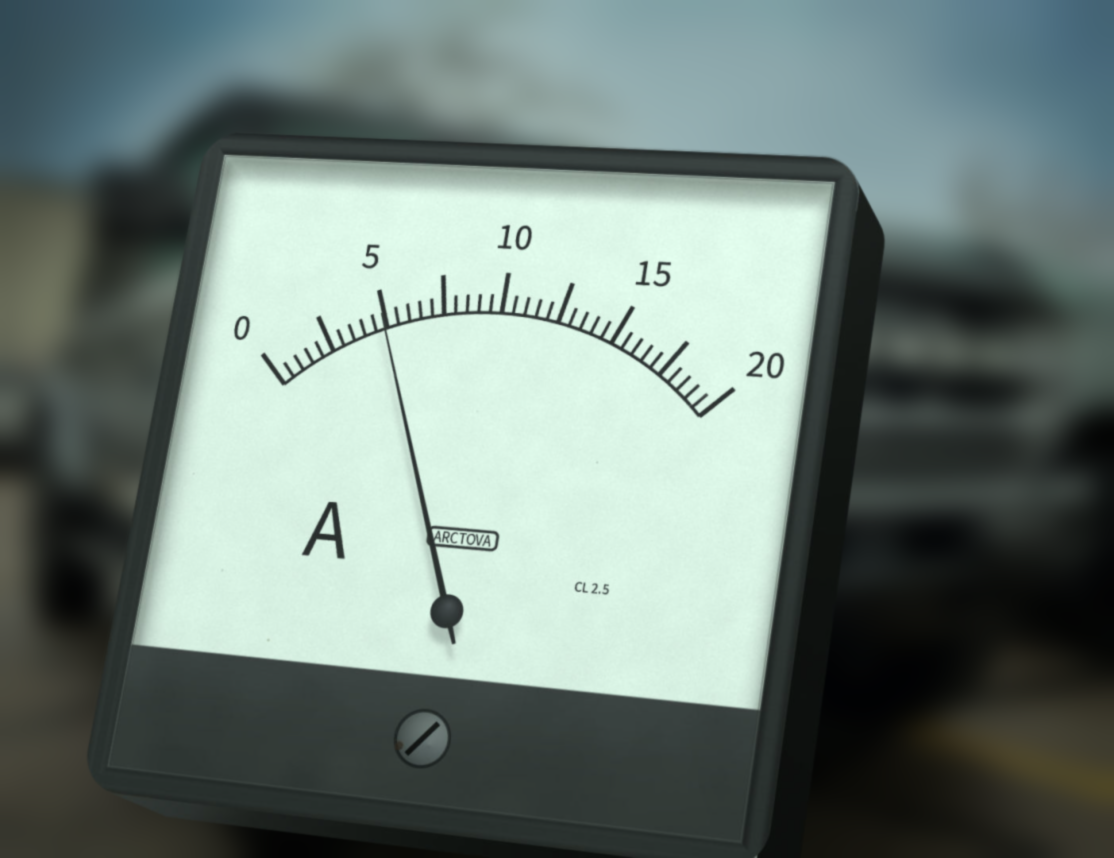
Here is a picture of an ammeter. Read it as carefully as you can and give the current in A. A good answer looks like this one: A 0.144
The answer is A 5
